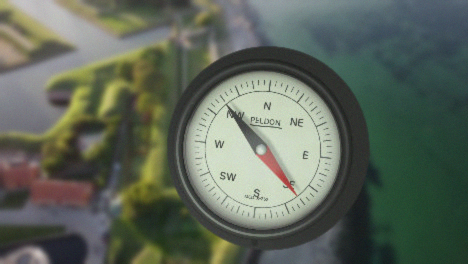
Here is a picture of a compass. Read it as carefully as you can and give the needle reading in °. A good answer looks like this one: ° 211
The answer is ° 135
